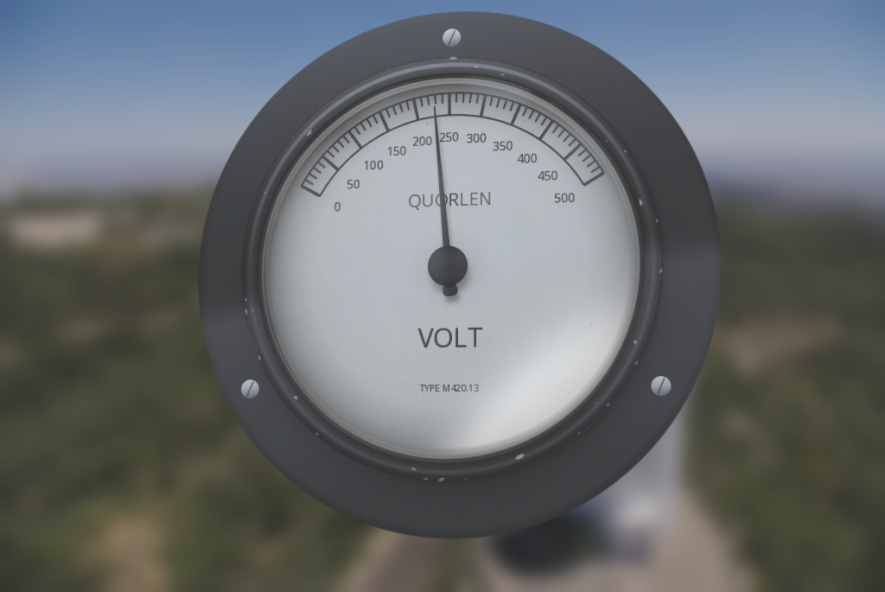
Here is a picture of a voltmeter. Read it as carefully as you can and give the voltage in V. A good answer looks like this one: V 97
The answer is V 230
